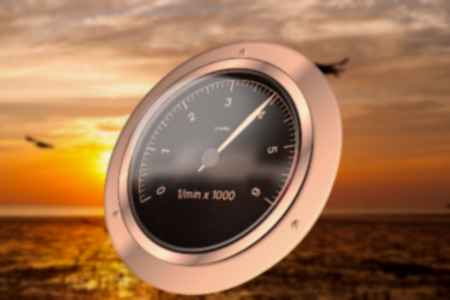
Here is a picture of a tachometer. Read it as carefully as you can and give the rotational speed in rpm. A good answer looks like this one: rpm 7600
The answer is rpm 4000
